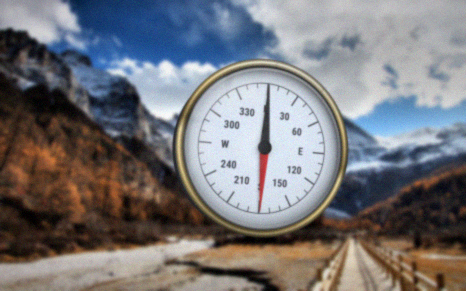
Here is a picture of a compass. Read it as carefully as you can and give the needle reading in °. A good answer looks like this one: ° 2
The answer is ° 180
